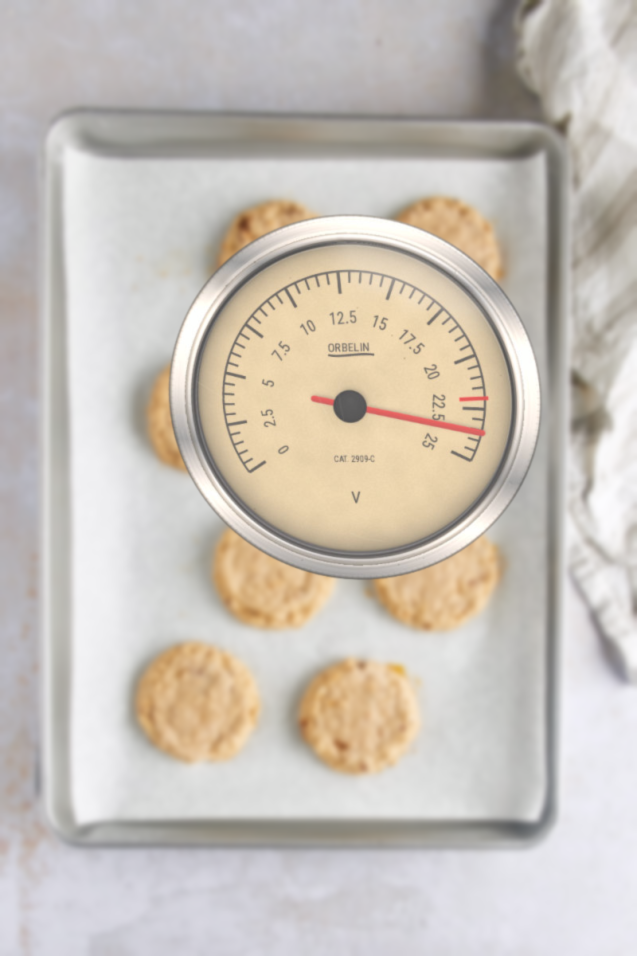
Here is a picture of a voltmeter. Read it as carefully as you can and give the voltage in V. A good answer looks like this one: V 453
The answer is V 23.5
